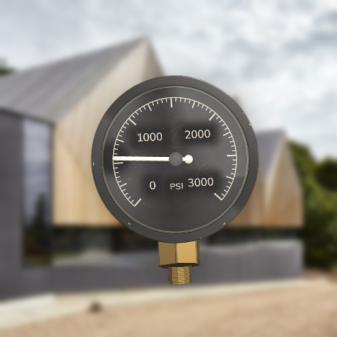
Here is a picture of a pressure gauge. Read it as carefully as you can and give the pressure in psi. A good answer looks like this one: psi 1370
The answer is psi 550
